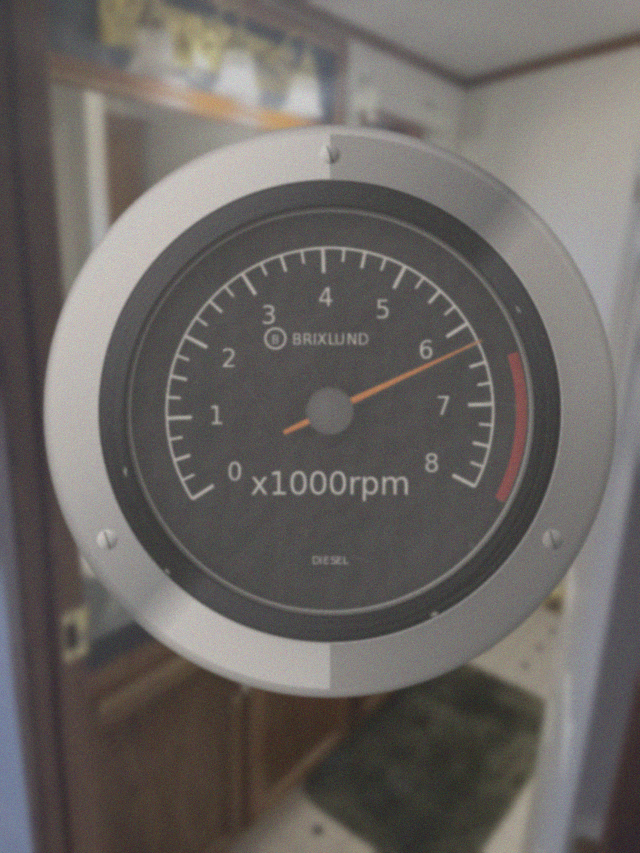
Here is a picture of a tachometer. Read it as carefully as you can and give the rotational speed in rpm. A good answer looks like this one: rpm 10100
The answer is rpm 6250
